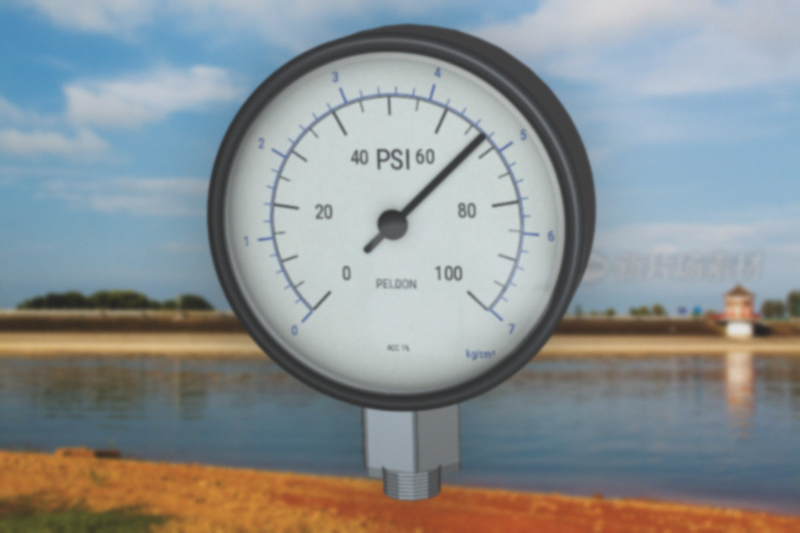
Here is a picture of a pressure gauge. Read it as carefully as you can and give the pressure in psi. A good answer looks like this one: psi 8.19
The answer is psi 67.5
